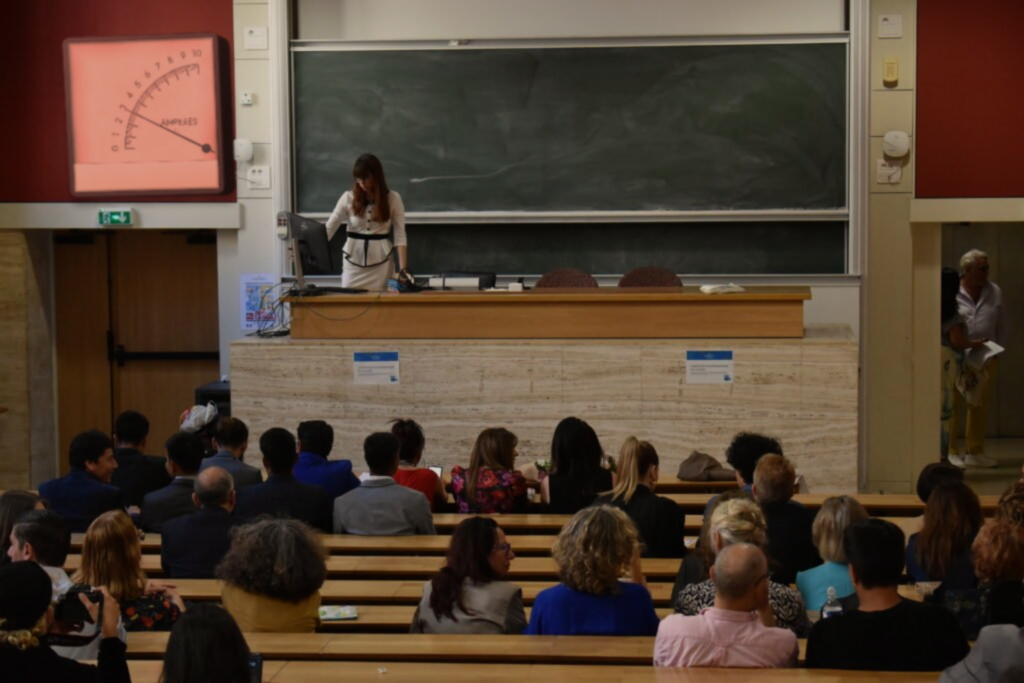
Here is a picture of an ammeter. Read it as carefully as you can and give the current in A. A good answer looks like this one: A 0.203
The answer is A 3
